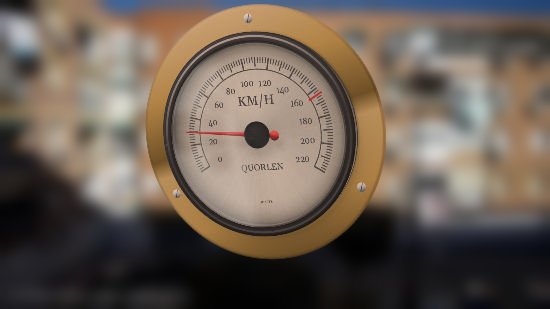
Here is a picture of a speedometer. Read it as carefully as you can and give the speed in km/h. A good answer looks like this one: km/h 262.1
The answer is km/h 30
